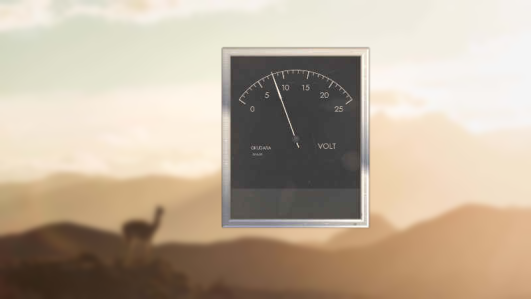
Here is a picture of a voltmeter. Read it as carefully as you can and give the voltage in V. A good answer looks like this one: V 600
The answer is V 8
